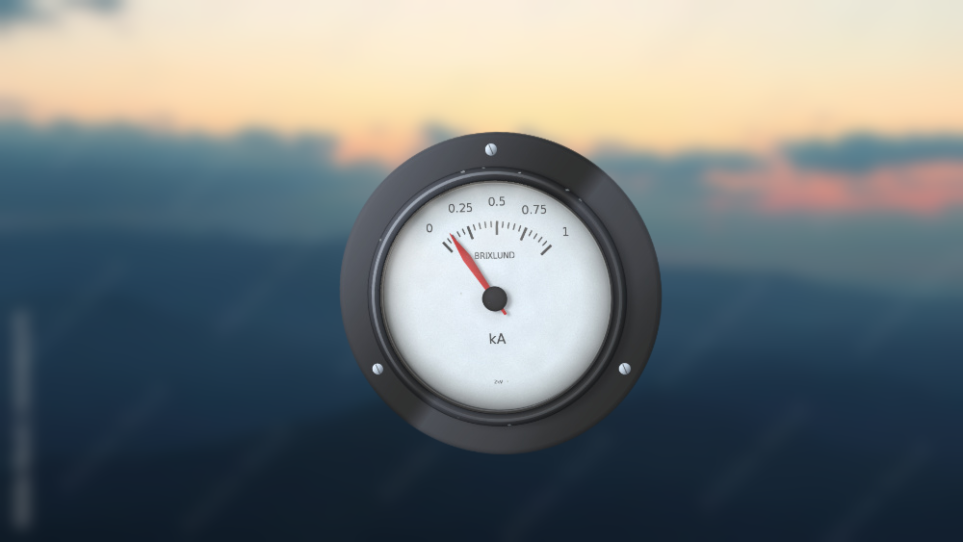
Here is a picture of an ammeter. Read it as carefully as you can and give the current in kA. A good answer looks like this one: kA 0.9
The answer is kA 0.1
